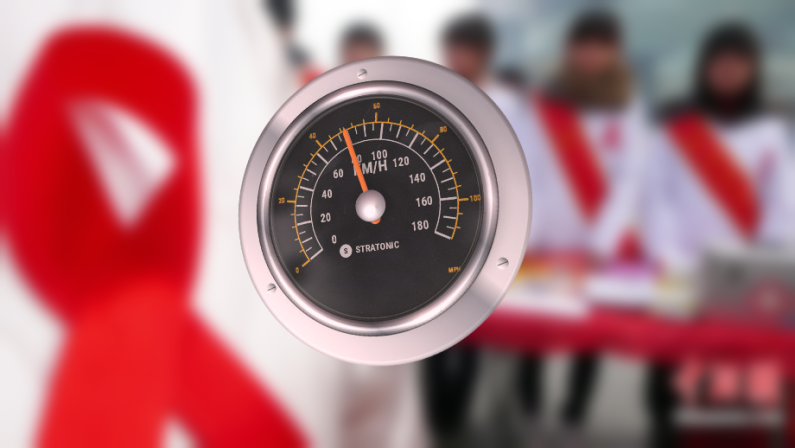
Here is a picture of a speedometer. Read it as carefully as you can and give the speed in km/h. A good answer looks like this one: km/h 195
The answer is km/h 80
